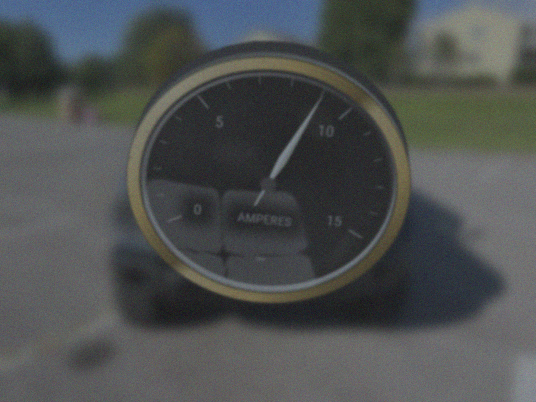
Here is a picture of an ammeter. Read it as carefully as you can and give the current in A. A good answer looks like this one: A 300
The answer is A 9
